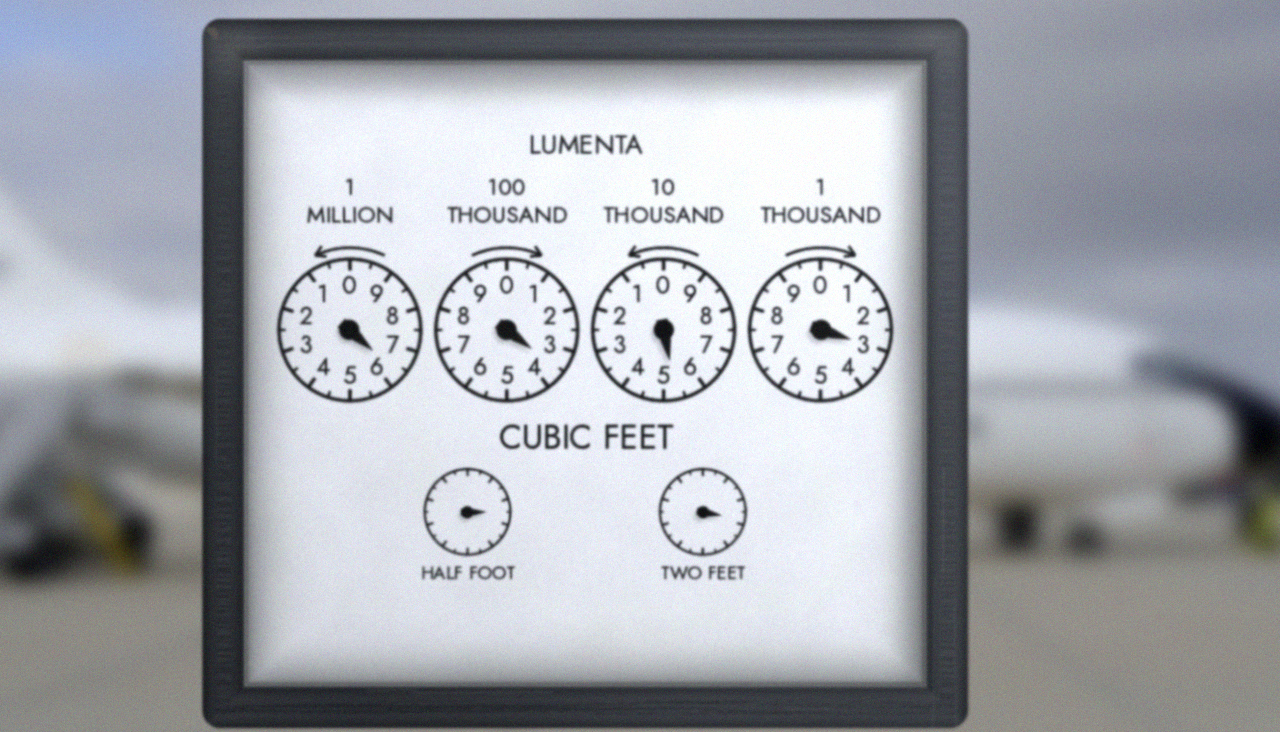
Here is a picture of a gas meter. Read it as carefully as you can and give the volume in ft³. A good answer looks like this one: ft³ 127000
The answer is ft³ 635300
